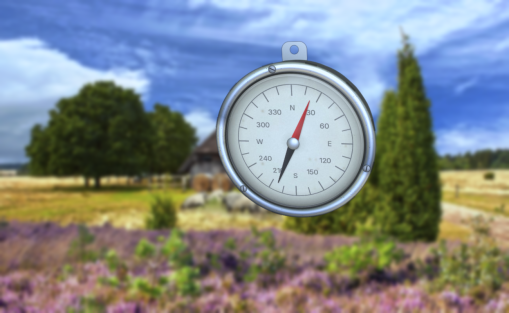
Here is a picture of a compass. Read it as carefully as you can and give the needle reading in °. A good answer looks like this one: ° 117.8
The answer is ° 22.5
